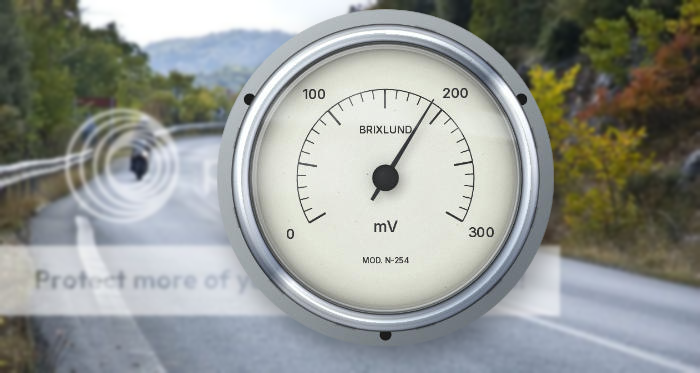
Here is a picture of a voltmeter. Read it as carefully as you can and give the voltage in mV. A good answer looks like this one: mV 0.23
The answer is mV 190
